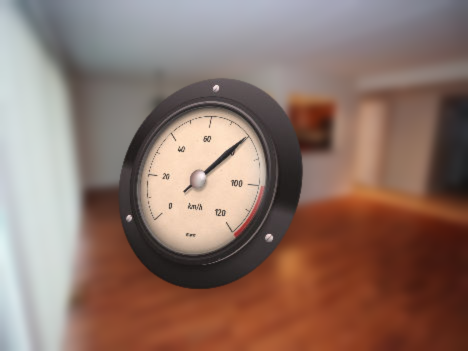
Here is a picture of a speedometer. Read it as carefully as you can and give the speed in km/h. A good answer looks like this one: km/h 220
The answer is km/h 80
